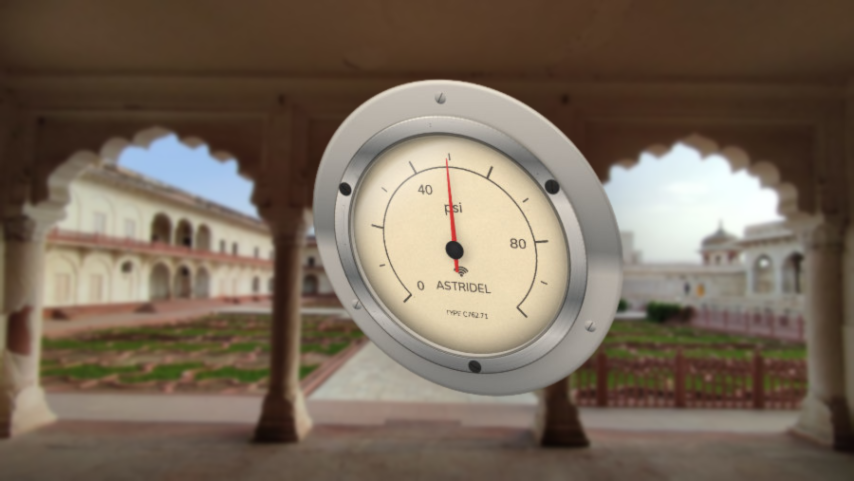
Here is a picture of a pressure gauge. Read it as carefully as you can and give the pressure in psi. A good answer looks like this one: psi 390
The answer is psi 50
